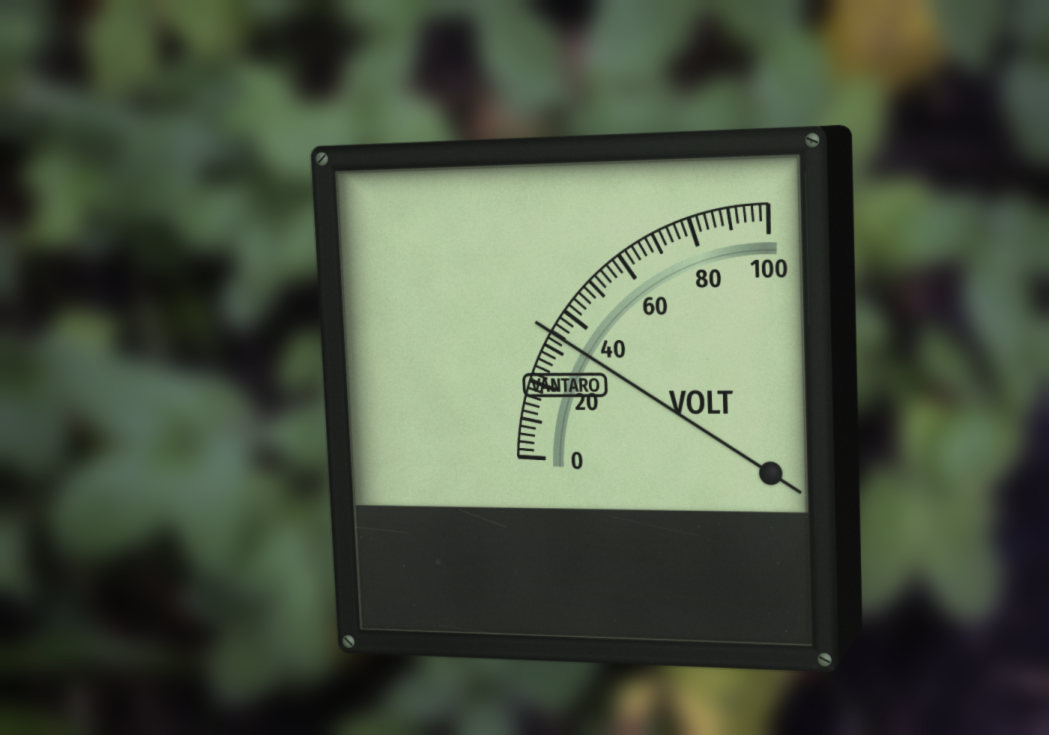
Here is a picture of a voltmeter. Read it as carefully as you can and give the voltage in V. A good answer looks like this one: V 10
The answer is V 34
